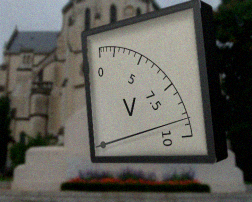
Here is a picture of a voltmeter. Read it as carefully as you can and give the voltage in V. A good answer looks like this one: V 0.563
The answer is V 9.25
